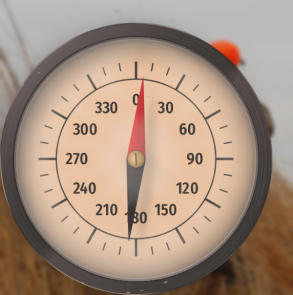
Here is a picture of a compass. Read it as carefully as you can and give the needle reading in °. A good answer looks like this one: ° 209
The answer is ° 5
